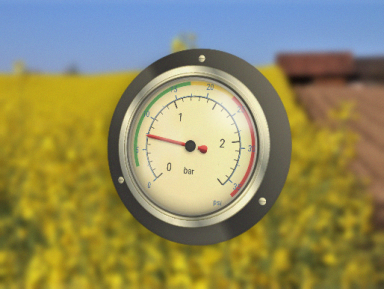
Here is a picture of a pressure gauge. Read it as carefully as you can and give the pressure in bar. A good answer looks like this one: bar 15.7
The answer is bar 0.5
